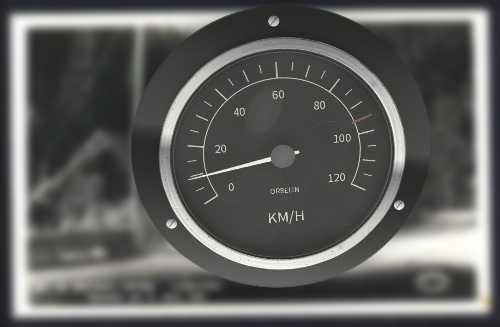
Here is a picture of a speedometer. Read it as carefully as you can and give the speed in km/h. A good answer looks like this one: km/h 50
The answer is km/h 10
